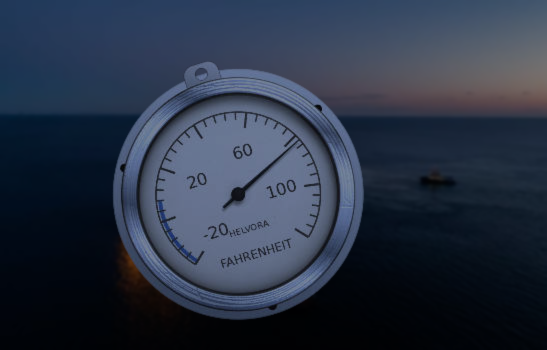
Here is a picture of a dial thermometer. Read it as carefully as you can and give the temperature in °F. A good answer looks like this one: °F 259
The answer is °F 82
